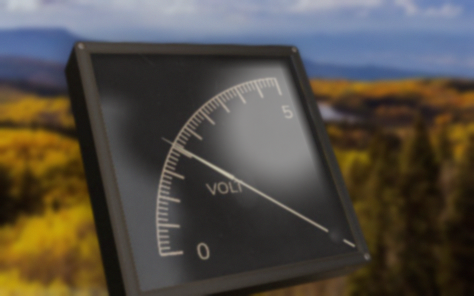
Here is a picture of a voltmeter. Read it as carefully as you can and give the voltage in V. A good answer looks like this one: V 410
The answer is V 2
